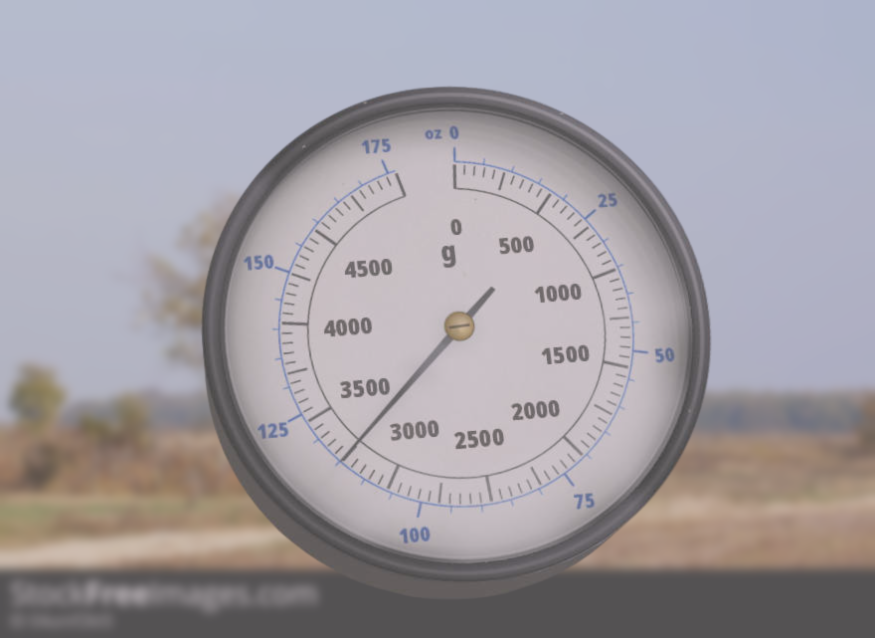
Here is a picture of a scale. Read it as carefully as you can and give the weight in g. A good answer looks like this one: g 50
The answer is g 3250
